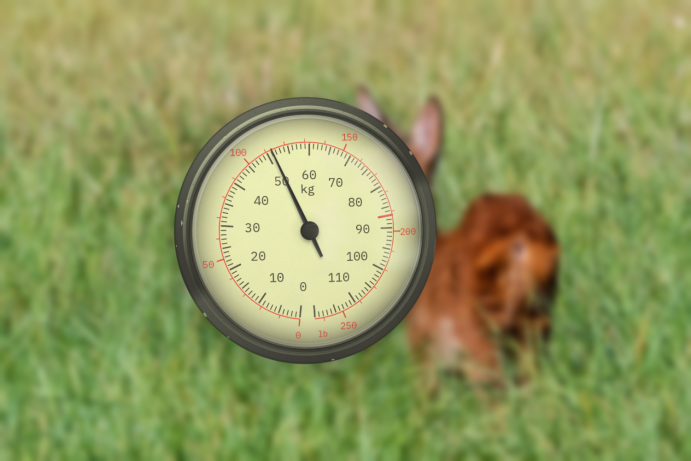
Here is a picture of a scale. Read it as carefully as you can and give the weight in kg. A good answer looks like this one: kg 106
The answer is kg 51
